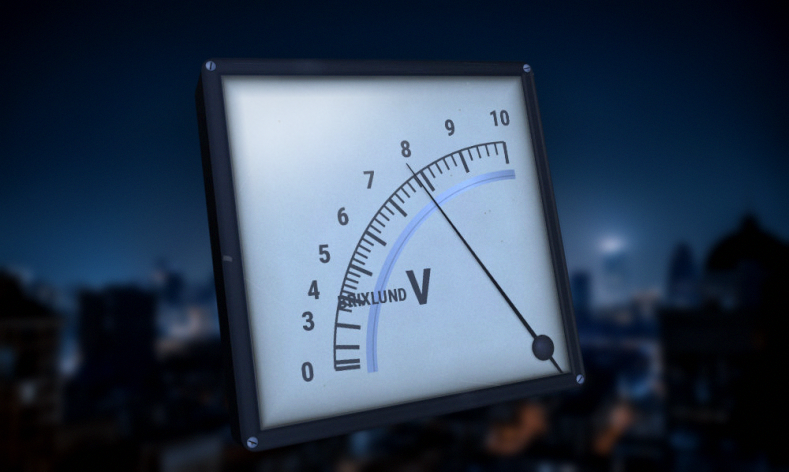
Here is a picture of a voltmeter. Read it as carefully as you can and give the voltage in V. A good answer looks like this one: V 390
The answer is V 7.8
